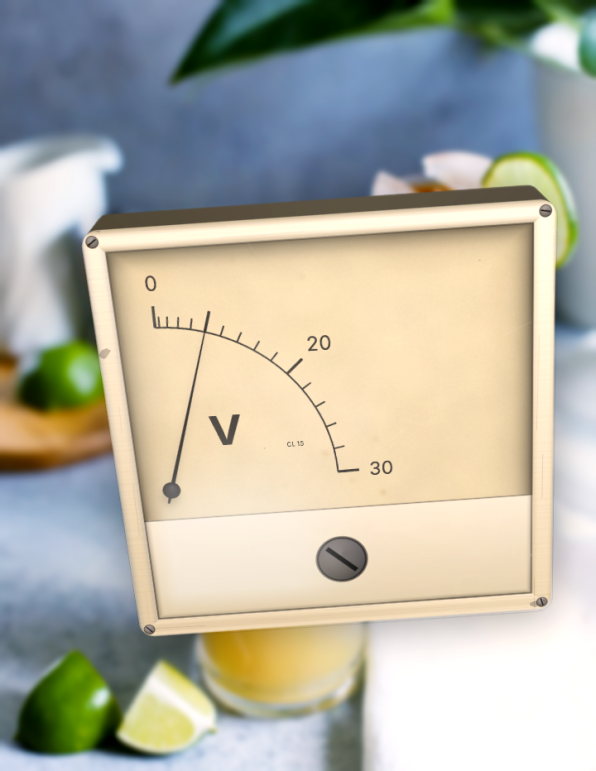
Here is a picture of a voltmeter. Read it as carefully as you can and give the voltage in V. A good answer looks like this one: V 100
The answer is V 10
